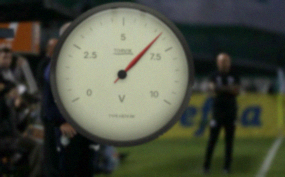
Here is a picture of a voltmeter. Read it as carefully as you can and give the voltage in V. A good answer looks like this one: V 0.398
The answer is V 6.75
